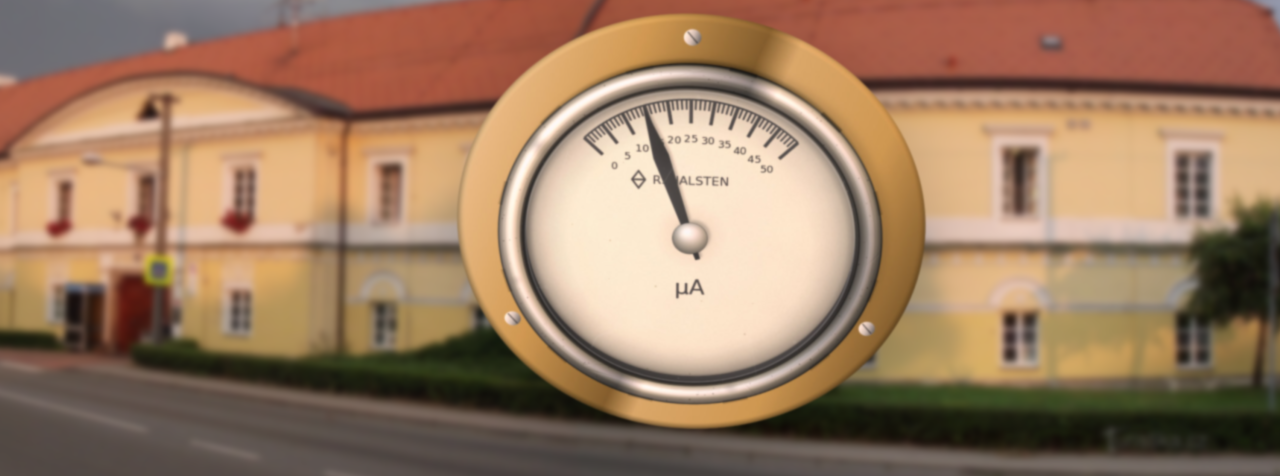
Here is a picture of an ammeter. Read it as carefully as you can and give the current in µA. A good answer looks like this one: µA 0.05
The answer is µA 15
